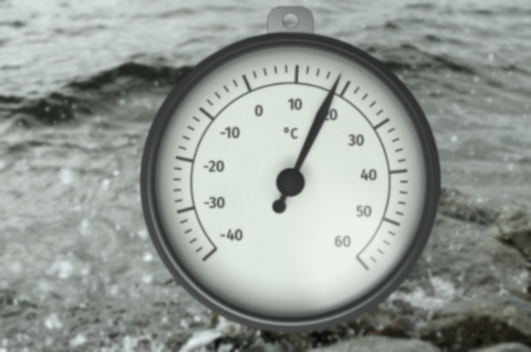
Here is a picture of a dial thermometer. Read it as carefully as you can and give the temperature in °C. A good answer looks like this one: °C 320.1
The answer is °C 18
